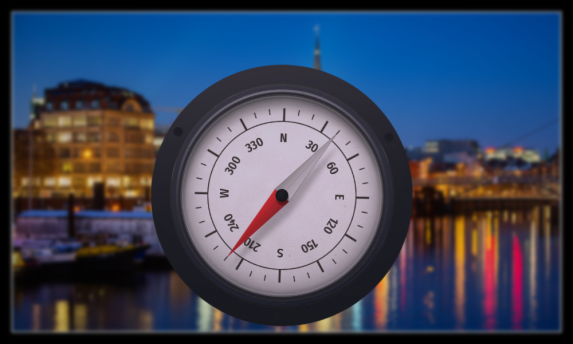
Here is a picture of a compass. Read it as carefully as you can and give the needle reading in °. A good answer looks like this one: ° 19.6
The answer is ° 220
